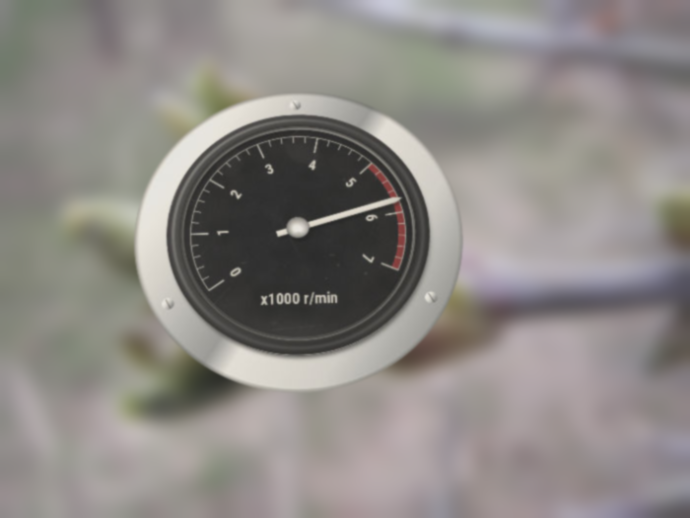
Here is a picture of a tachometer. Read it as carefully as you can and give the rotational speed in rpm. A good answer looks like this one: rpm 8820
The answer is rpm 5800
